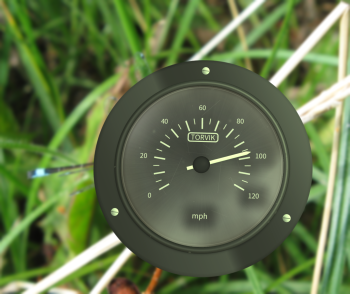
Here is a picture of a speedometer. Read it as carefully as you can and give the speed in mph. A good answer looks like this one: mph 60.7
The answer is mph 97.5
